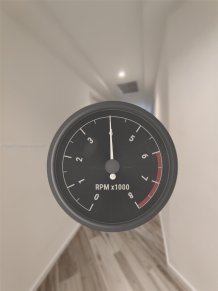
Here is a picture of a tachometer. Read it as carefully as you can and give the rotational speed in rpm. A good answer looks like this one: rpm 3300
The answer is rpm 4000
